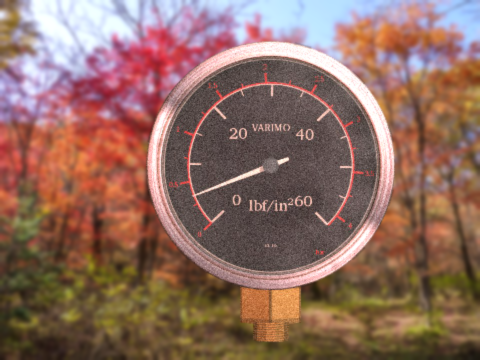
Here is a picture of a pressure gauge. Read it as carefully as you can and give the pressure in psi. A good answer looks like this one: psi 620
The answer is psi 5
